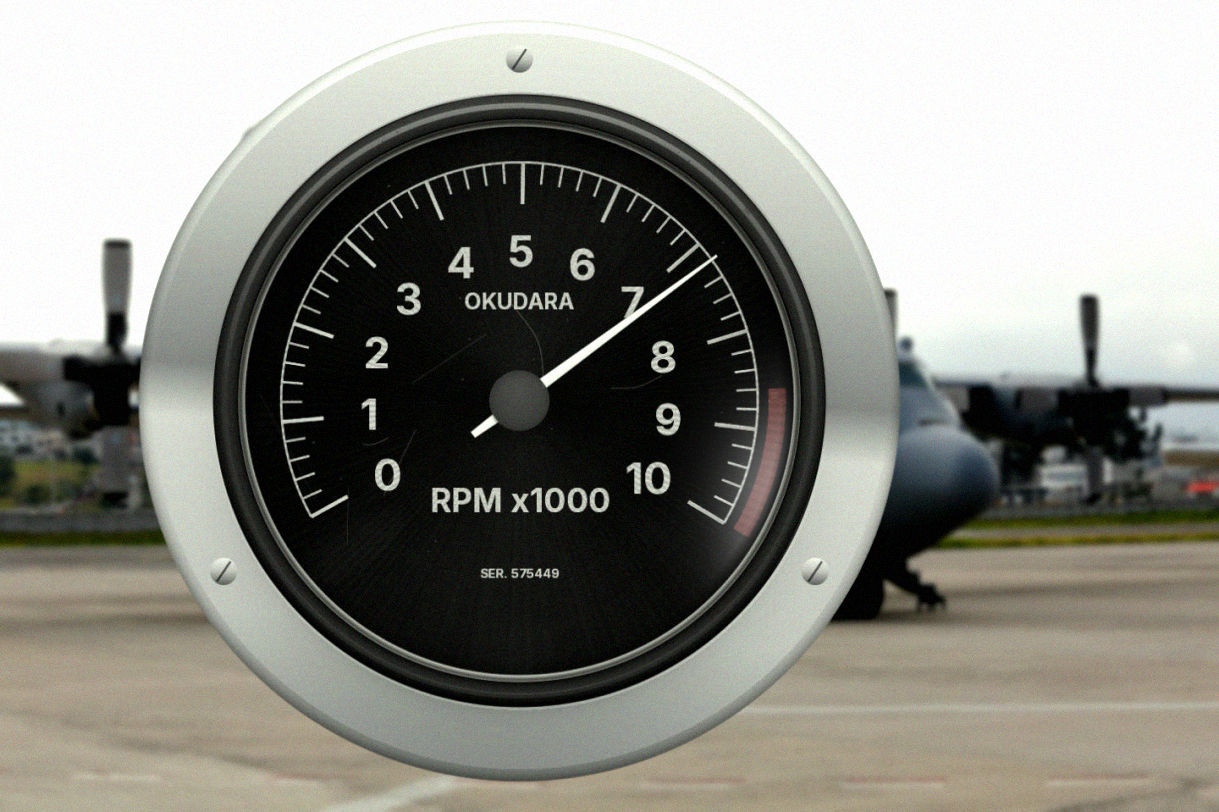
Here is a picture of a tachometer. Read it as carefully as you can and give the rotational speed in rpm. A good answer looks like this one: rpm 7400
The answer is rpm 7200
